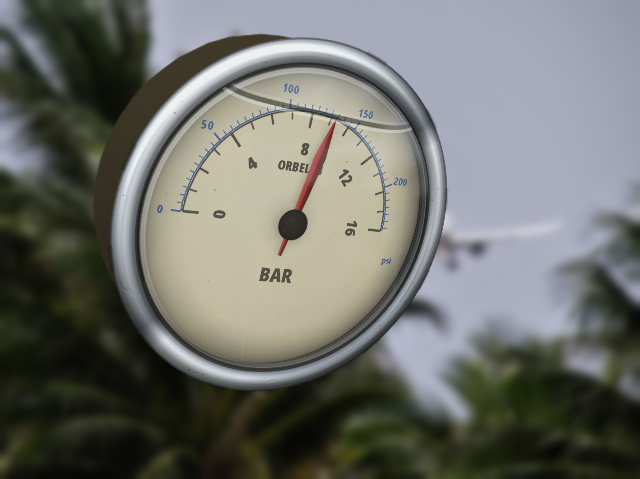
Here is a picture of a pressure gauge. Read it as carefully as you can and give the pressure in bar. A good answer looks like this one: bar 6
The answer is bar 9
